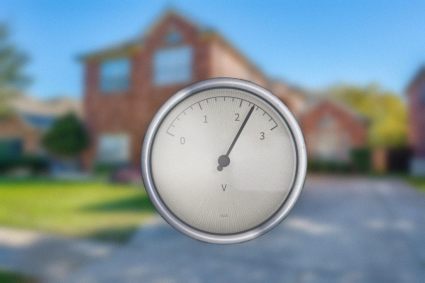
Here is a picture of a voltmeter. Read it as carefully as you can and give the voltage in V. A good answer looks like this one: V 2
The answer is V 2.3
